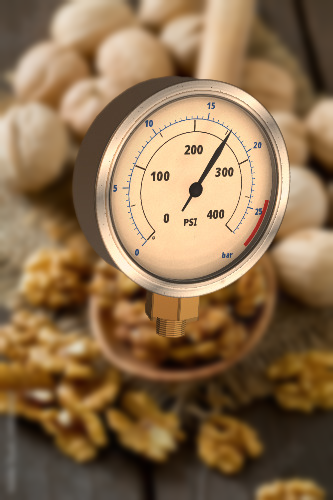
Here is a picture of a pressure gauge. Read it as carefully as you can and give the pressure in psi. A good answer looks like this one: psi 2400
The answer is psi 250
